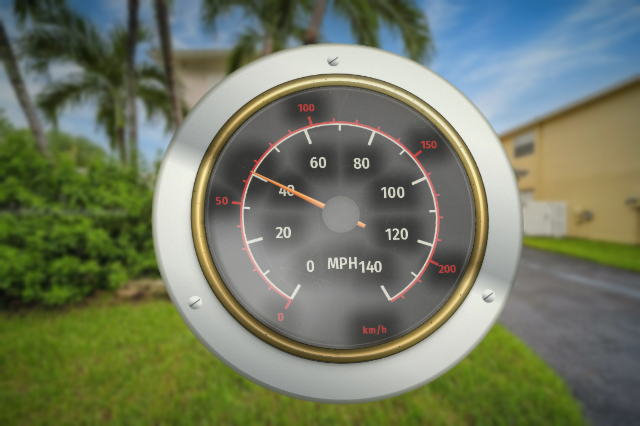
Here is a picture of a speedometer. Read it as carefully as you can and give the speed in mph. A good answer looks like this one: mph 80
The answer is mph 40
